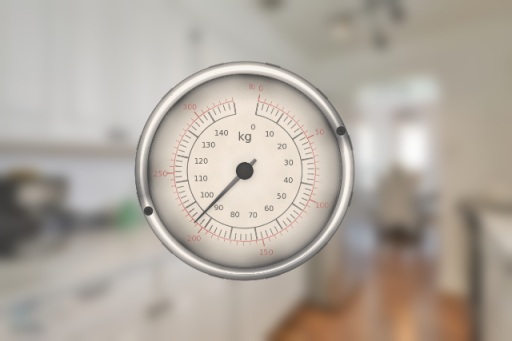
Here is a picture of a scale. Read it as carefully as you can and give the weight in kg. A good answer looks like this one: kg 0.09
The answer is kg 94
